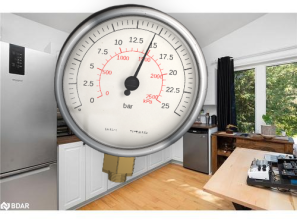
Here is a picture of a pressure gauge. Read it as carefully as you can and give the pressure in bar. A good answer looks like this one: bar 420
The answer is bar 14.5
